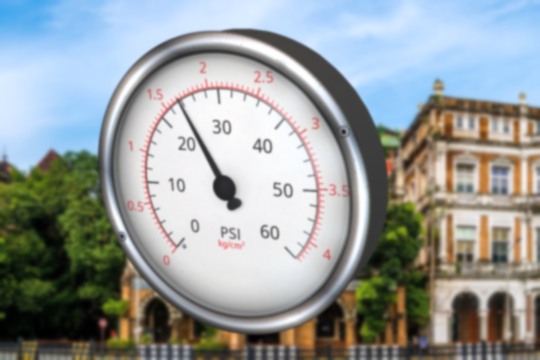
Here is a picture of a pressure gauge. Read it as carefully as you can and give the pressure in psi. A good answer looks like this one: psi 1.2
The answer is psi 24
